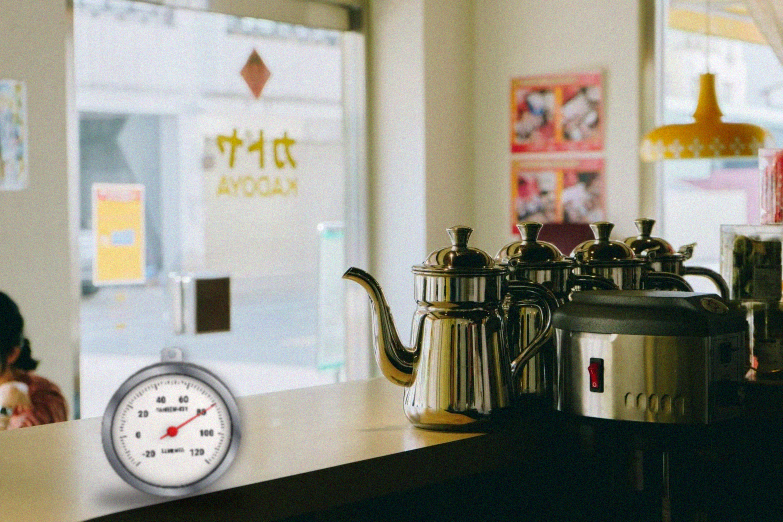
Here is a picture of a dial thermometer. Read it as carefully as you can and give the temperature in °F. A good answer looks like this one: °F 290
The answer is °F 80
